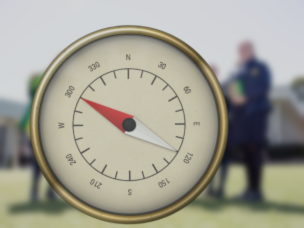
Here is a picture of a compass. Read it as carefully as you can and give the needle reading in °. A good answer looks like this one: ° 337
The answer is ° 300
